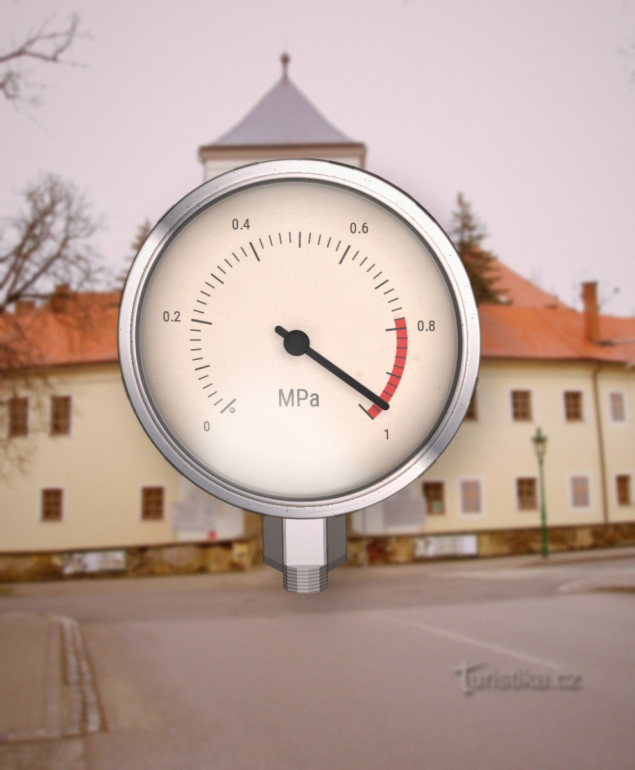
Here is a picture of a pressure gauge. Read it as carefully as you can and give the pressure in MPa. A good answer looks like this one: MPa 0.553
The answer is MPa 0.96
